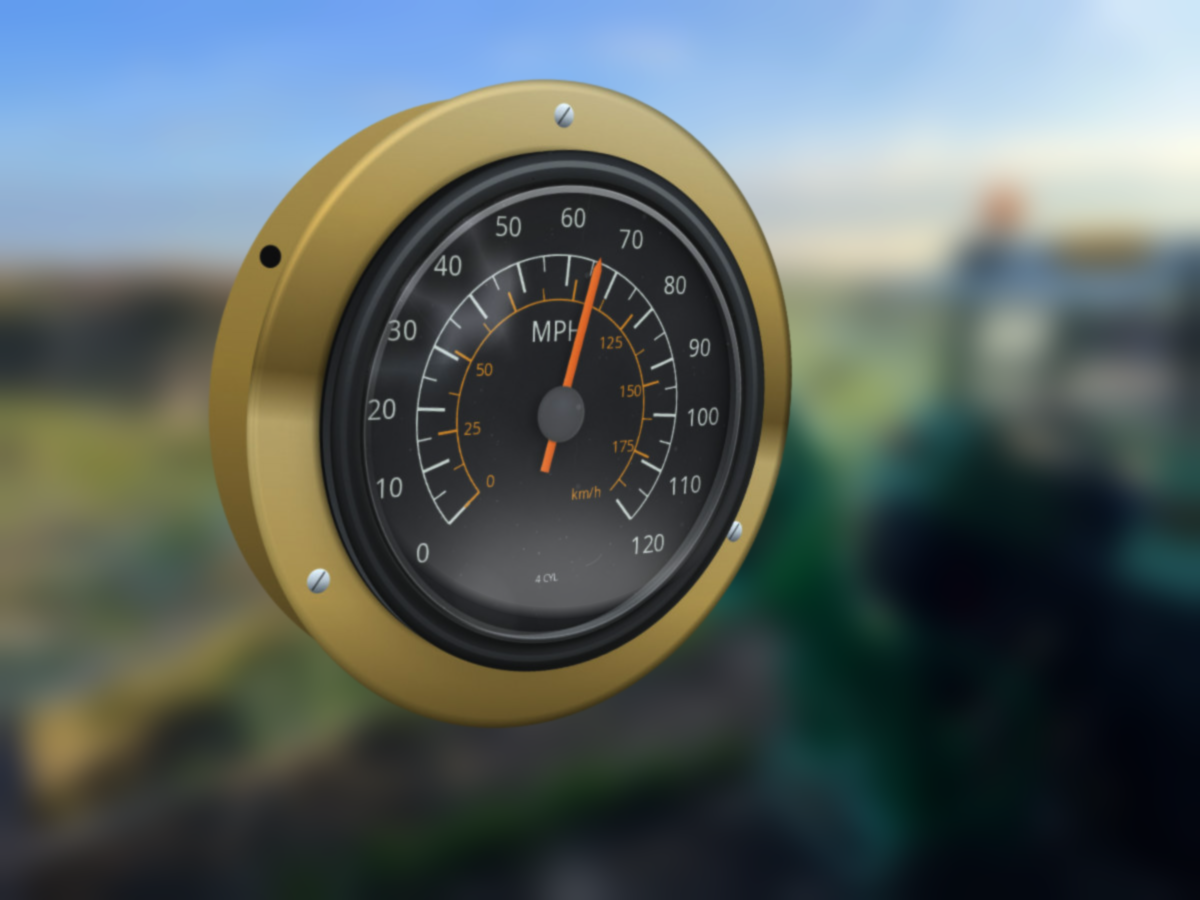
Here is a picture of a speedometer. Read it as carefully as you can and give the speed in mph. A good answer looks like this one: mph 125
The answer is mph 65
